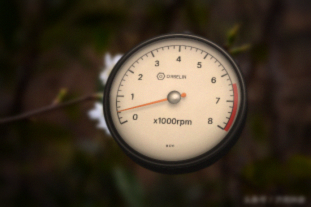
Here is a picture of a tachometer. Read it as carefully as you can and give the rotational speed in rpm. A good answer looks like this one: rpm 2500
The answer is rpm 400
